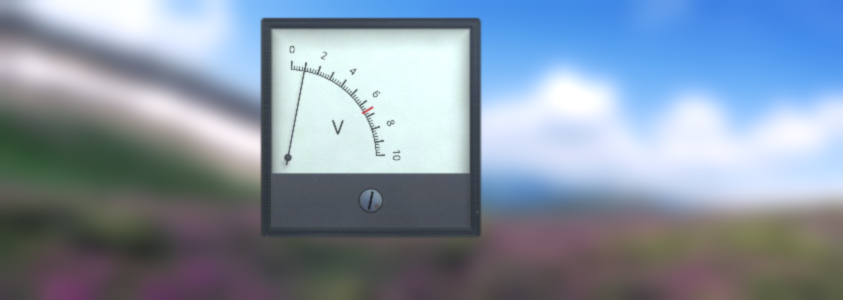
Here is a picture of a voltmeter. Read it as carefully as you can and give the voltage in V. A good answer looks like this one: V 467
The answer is V 1
